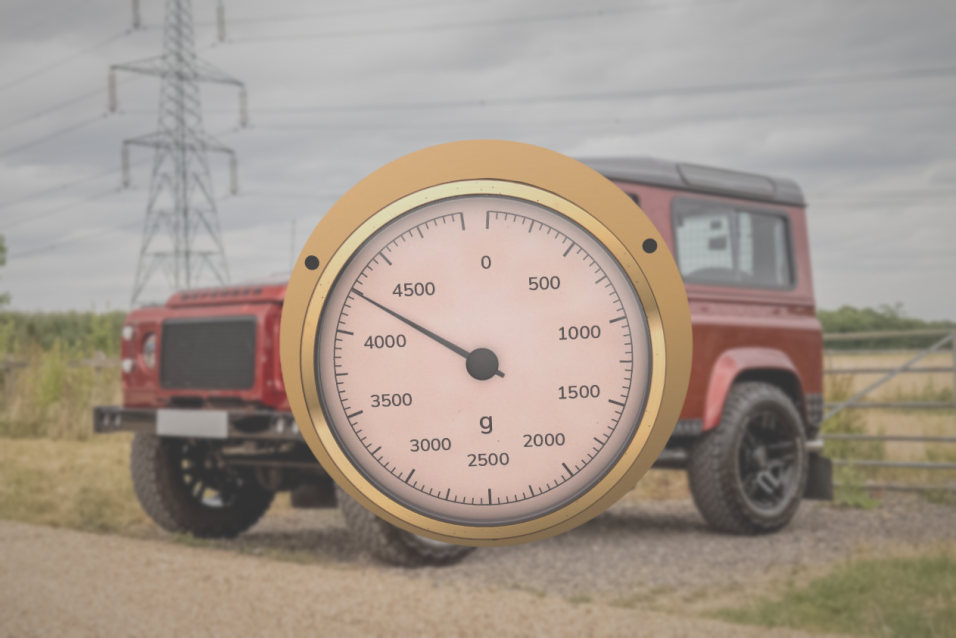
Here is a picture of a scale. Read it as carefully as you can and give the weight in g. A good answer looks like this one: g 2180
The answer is g 4250
